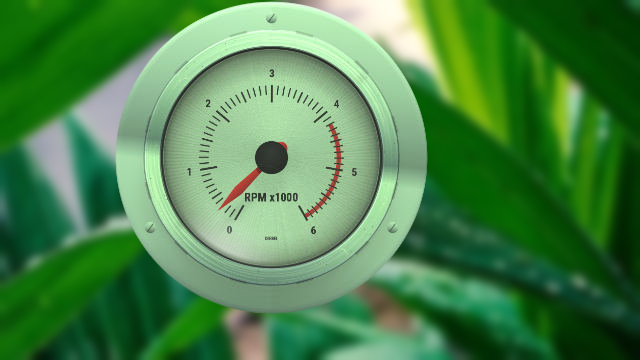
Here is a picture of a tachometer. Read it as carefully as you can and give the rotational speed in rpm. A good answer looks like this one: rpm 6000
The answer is rpm 300
